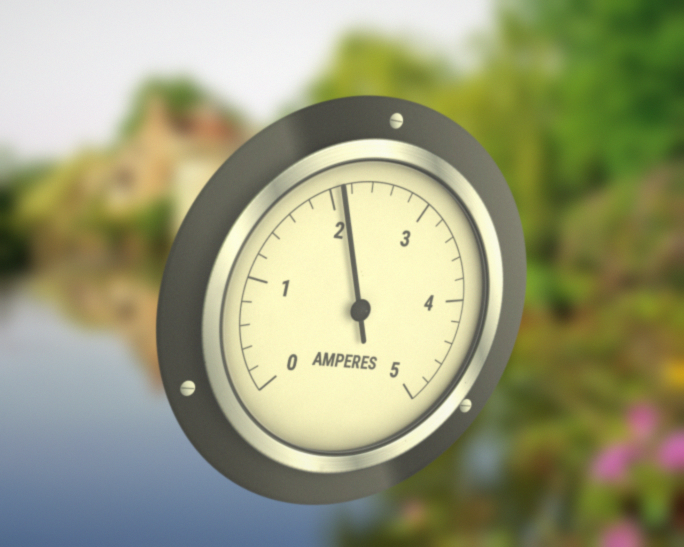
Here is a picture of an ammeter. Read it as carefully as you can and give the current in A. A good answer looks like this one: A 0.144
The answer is A 2.1
